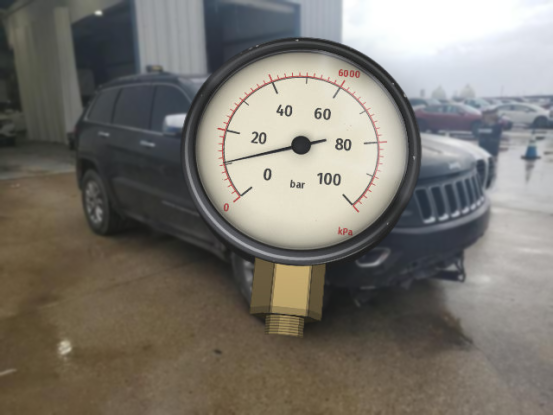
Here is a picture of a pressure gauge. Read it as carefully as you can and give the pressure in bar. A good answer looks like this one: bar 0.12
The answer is bar 10
